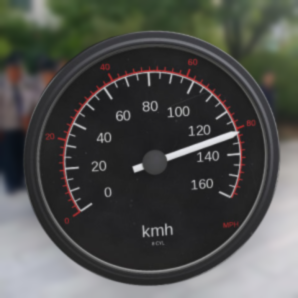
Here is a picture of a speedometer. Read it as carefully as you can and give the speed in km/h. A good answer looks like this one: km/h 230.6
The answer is km/h 130
